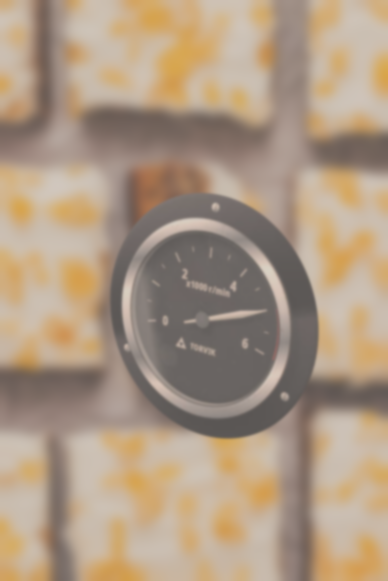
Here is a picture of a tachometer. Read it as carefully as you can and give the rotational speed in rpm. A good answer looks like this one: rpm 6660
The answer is rpm 5000
